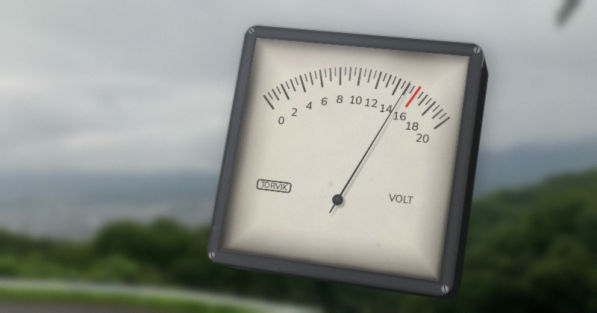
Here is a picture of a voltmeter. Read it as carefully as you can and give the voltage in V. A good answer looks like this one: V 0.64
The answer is V 15
